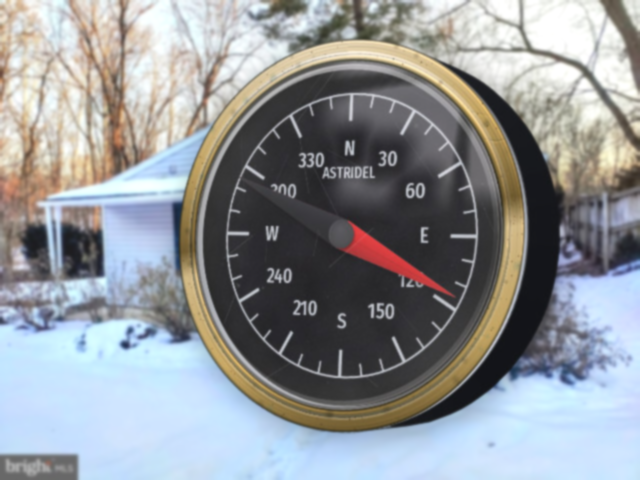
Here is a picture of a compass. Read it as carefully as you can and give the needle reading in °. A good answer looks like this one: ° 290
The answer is ° 115
